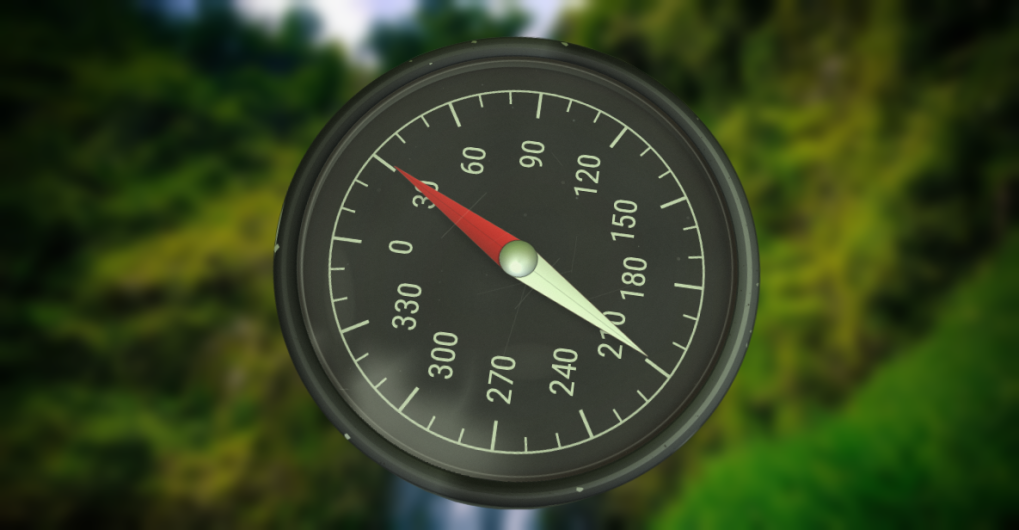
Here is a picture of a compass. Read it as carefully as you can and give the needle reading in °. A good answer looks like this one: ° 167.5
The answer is ° 30
